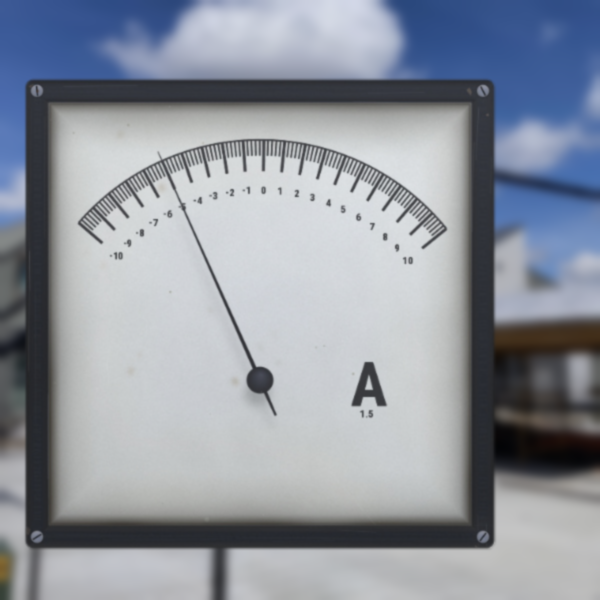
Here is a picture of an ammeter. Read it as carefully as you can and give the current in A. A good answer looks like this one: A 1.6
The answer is A -5
